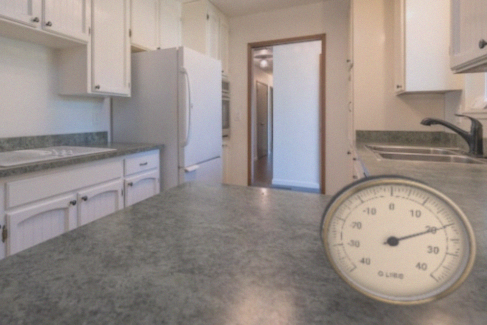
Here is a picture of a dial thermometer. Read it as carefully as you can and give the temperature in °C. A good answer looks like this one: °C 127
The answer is °C 20
